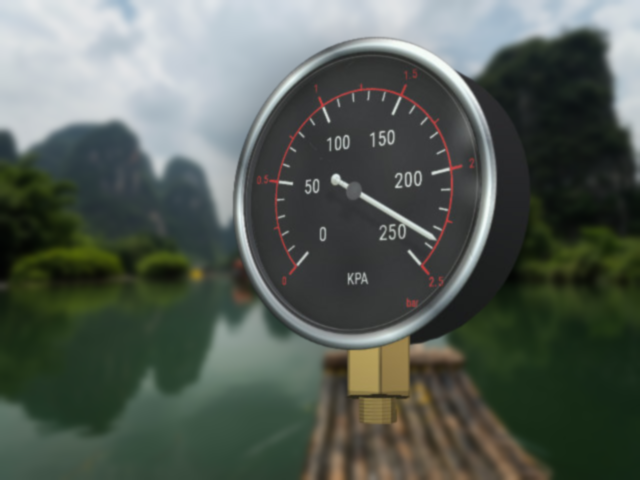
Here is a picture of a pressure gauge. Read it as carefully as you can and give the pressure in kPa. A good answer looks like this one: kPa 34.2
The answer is kPa 235
